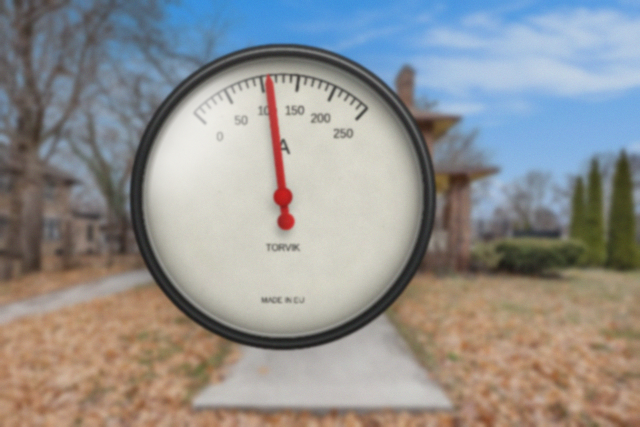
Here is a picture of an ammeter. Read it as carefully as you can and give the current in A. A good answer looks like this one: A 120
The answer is A 110
